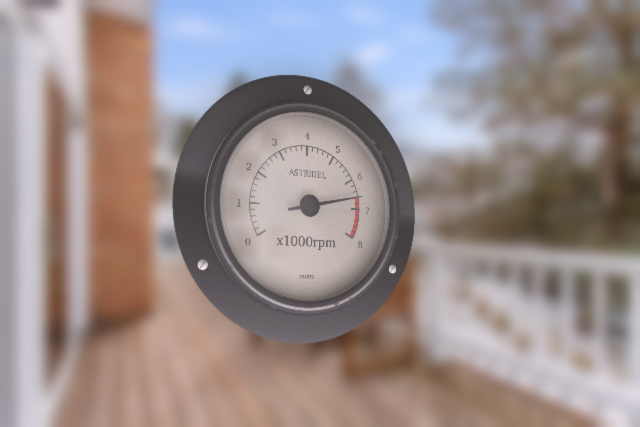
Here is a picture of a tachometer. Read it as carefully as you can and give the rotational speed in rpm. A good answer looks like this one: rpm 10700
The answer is rpm 6600
